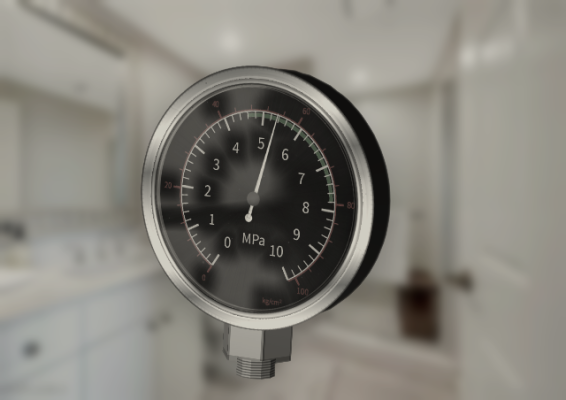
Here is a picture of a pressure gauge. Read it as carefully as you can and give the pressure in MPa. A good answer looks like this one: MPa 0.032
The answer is MPa 5.4
